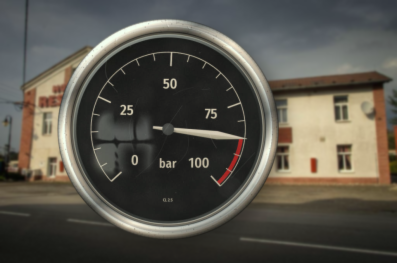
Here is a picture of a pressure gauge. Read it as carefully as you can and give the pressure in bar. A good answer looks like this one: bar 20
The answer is bar 85
